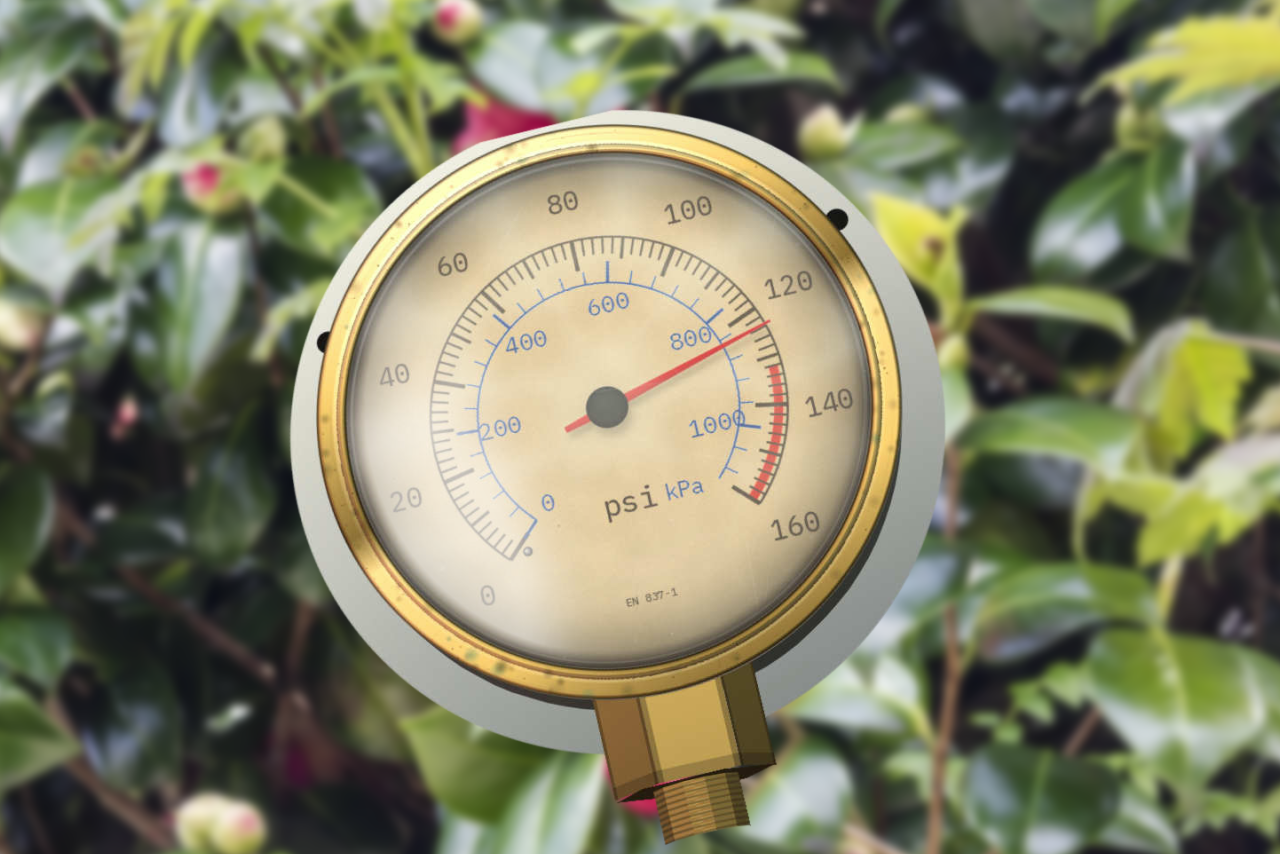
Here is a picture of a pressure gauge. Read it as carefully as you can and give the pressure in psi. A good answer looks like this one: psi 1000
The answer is psi 124
